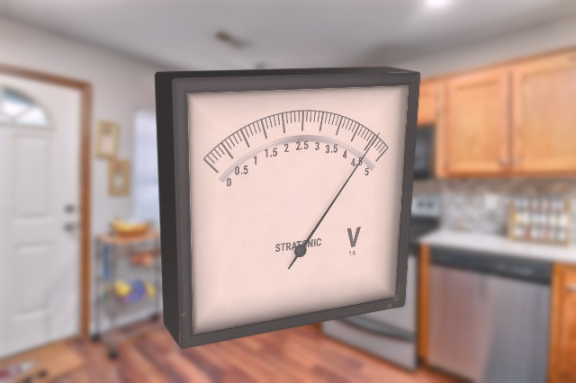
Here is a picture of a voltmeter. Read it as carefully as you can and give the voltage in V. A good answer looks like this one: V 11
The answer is V 4.5
